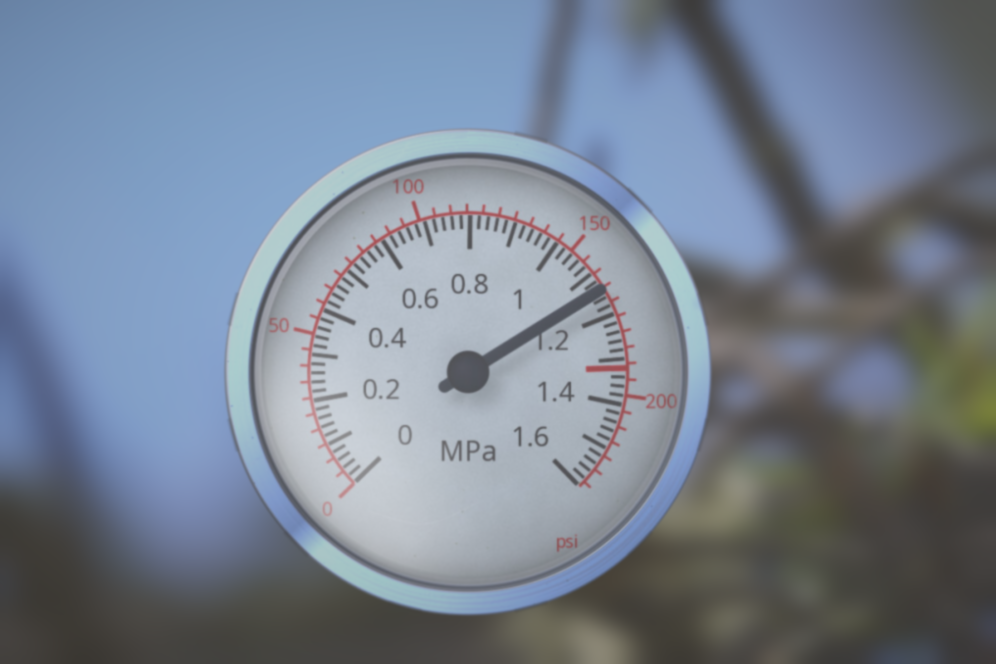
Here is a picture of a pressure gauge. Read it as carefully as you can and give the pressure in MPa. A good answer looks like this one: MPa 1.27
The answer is MPa 1.14
